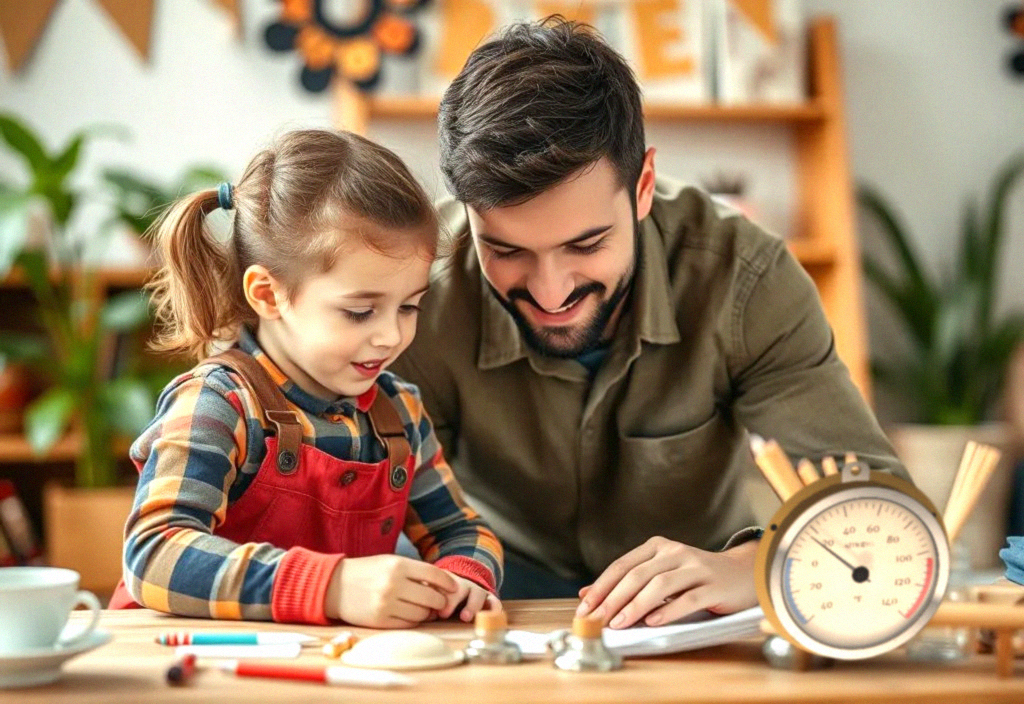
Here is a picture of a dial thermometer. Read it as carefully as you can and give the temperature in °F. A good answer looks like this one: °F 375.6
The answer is °F 16
